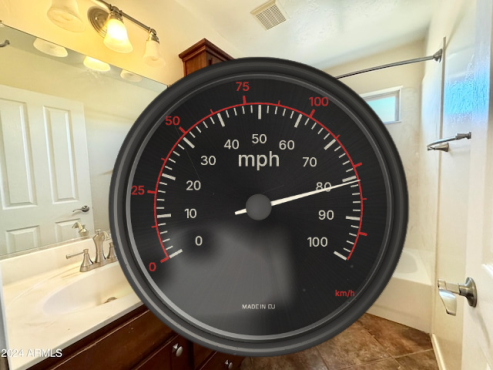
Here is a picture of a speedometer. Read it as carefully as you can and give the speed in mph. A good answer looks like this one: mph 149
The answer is mph 81
